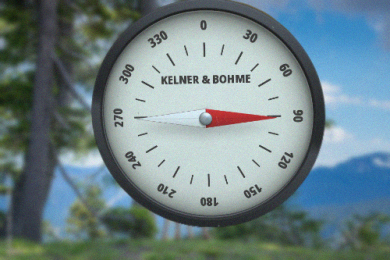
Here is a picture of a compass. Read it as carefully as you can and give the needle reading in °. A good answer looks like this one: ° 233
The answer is ° 90
